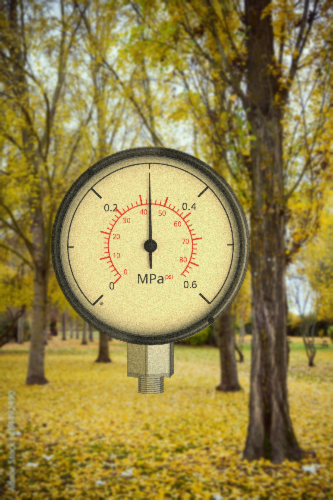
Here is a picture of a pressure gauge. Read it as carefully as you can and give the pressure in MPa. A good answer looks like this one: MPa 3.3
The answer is MPa 0.3
